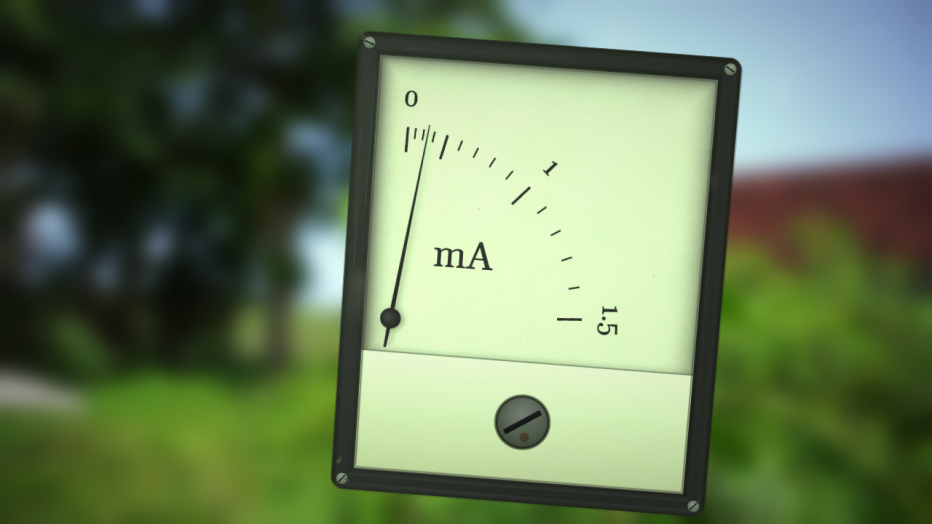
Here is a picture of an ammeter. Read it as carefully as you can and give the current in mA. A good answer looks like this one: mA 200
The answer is mA 0.35
